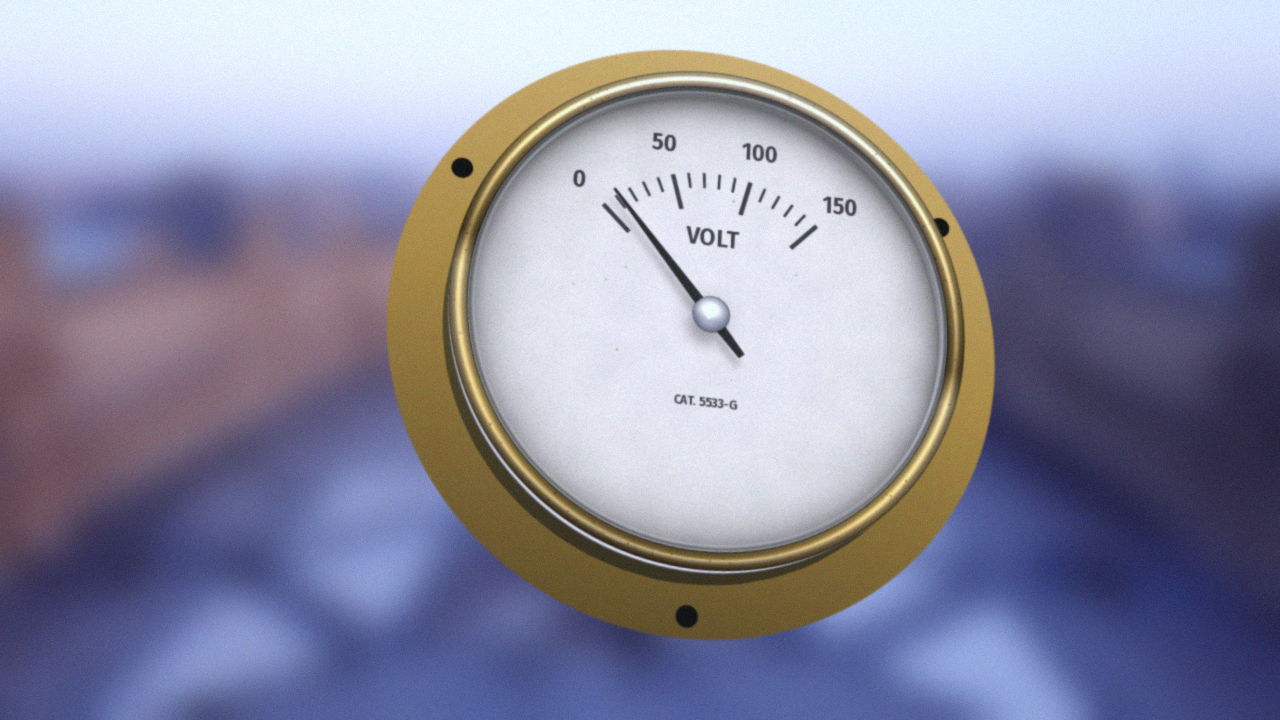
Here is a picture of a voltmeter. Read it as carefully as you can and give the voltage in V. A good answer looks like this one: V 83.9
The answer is V 10
